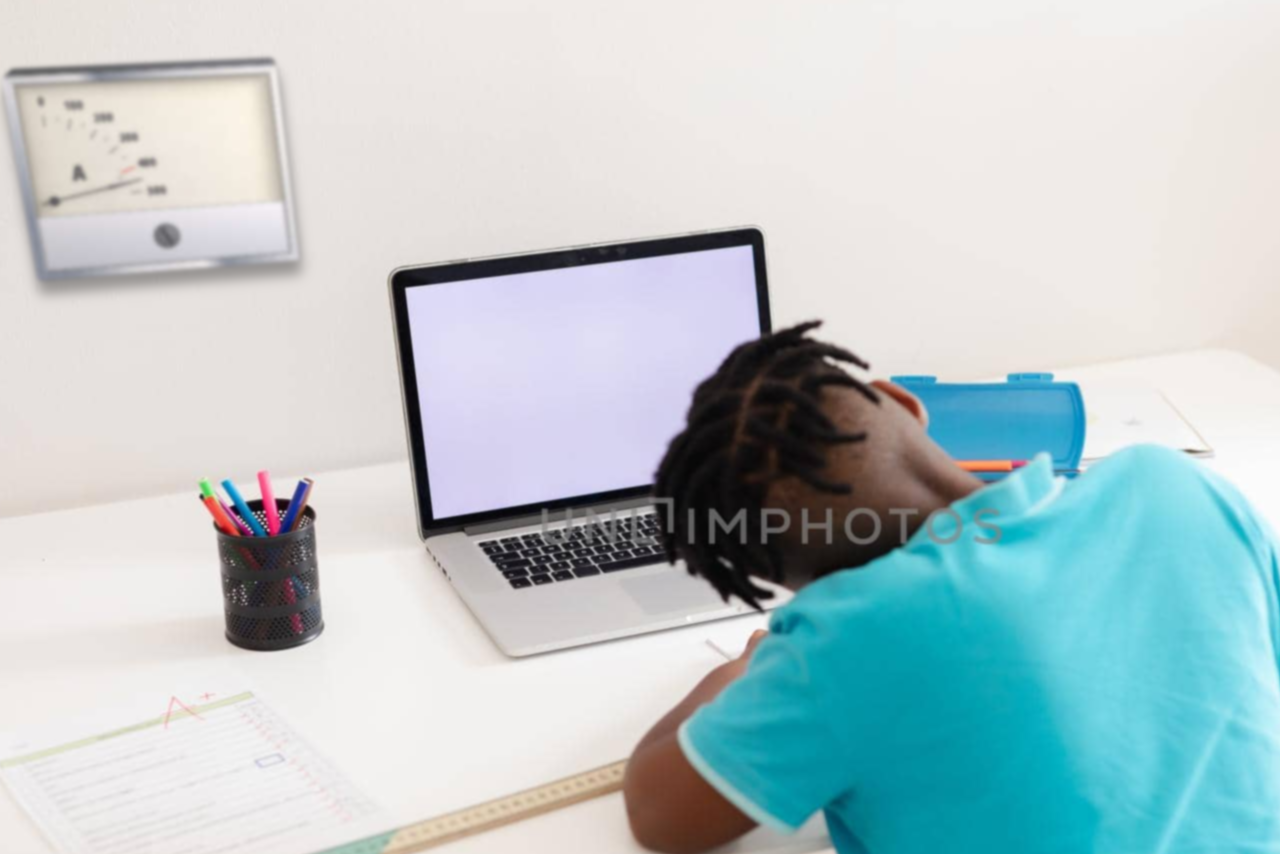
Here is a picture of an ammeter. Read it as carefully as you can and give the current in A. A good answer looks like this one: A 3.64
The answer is A 450
